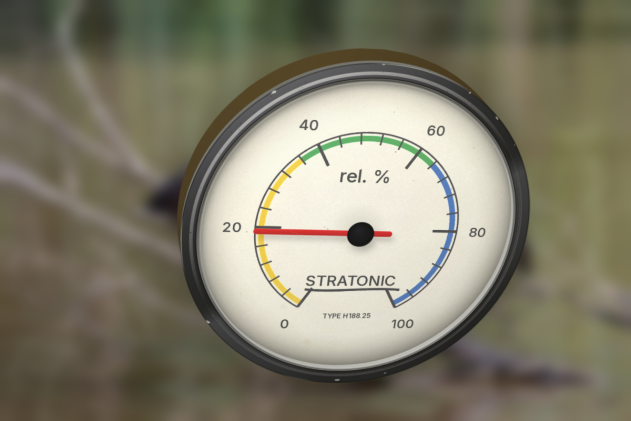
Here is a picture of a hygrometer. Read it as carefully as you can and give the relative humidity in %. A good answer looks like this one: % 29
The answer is % 20
